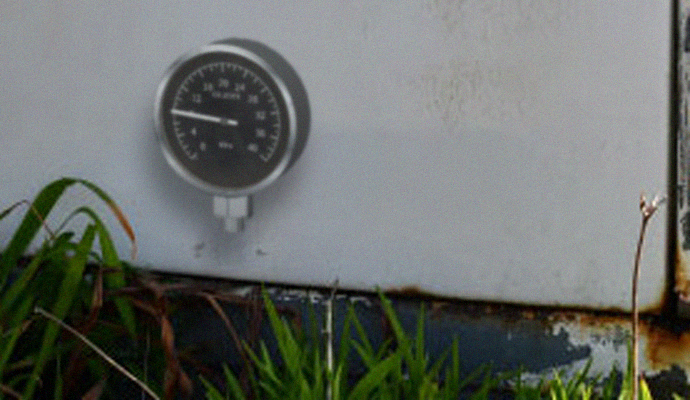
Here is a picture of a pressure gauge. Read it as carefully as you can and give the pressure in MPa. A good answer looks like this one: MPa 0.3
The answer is MPa 8
